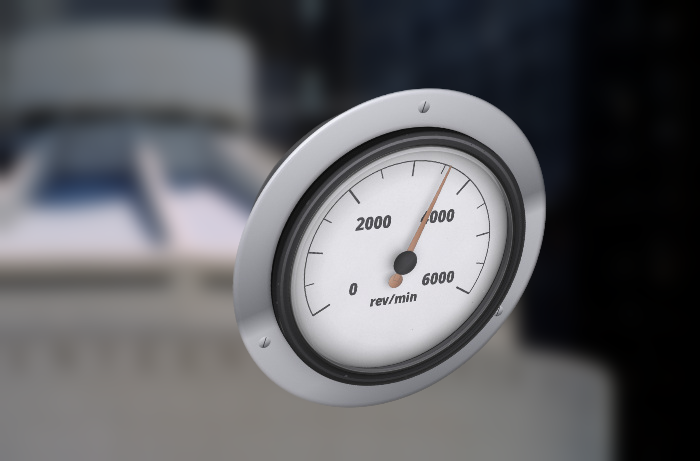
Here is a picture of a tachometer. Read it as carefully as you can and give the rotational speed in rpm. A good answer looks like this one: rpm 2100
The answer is rpm 3500
